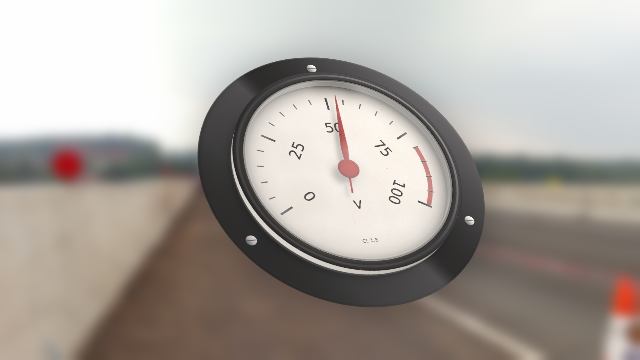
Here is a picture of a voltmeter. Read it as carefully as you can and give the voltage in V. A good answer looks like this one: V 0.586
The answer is V 52.5
